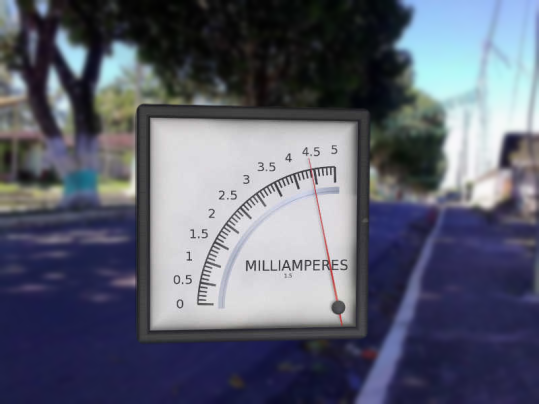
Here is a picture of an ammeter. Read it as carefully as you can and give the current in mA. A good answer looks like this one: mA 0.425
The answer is mA 4.4
